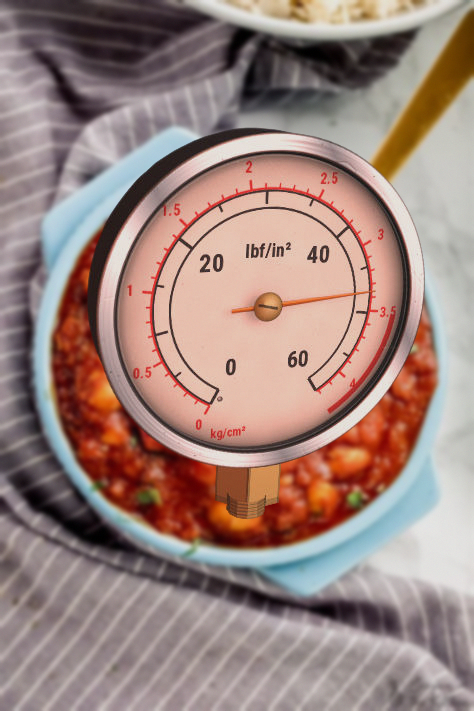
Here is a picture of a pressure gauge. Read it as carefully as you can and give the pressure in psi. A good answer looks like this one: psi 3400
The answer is psi 47.5
